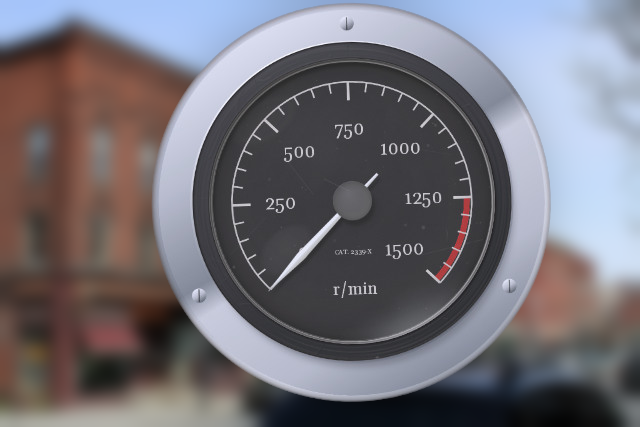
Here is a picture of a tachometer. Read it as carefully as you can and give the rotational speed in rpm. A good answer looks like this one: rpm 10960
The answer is rpm 0
